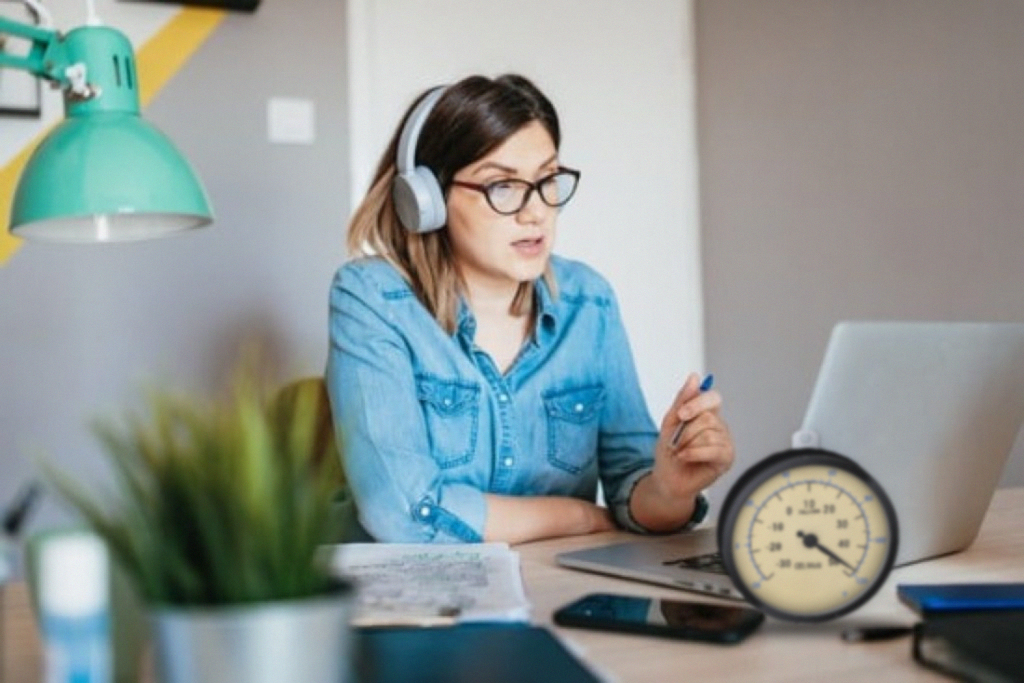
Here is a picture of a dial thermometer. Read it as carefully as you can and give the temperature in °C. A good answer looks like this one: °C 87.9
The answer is °C 47.5
